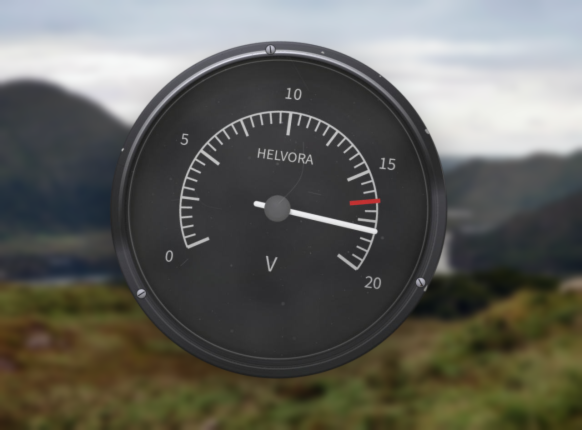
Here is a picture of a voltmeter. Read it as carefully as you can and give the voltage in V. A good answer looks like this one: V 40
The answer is V 18
